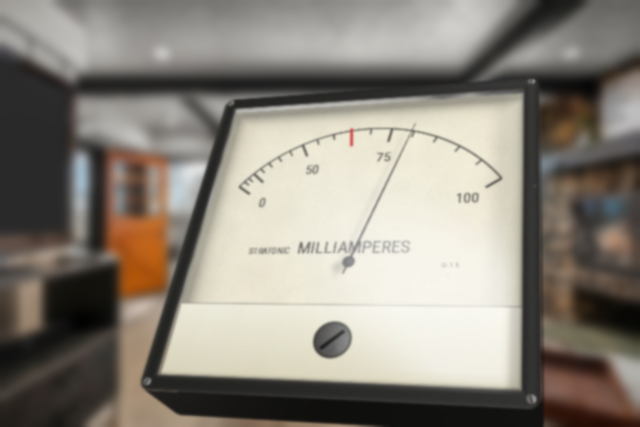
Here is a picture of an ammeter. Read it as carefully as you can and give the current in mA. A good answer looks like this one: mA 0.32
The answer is mA 80
